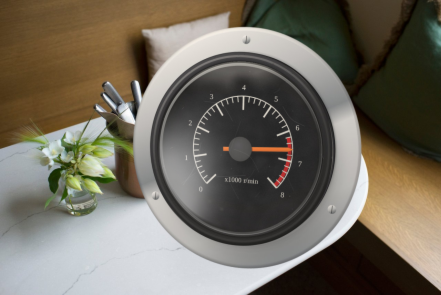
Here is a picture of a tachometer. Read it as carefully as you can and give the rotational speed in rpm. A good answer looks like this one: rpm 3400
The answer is rpm 6600
